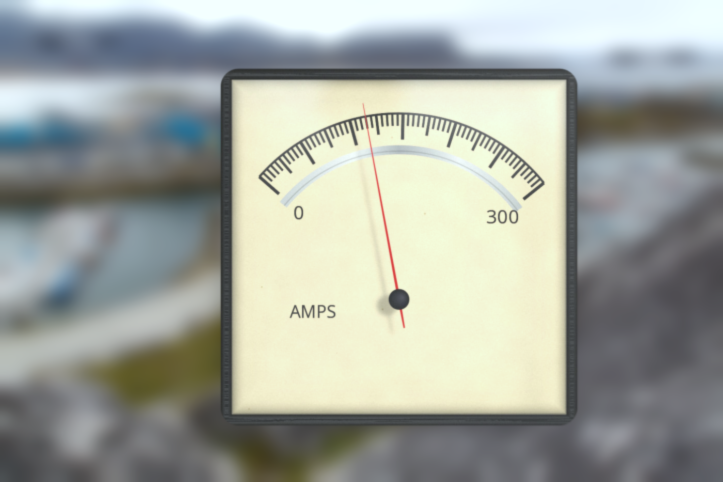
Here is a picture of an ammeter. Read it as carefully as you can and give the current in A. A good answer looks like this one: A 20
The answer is A 115
